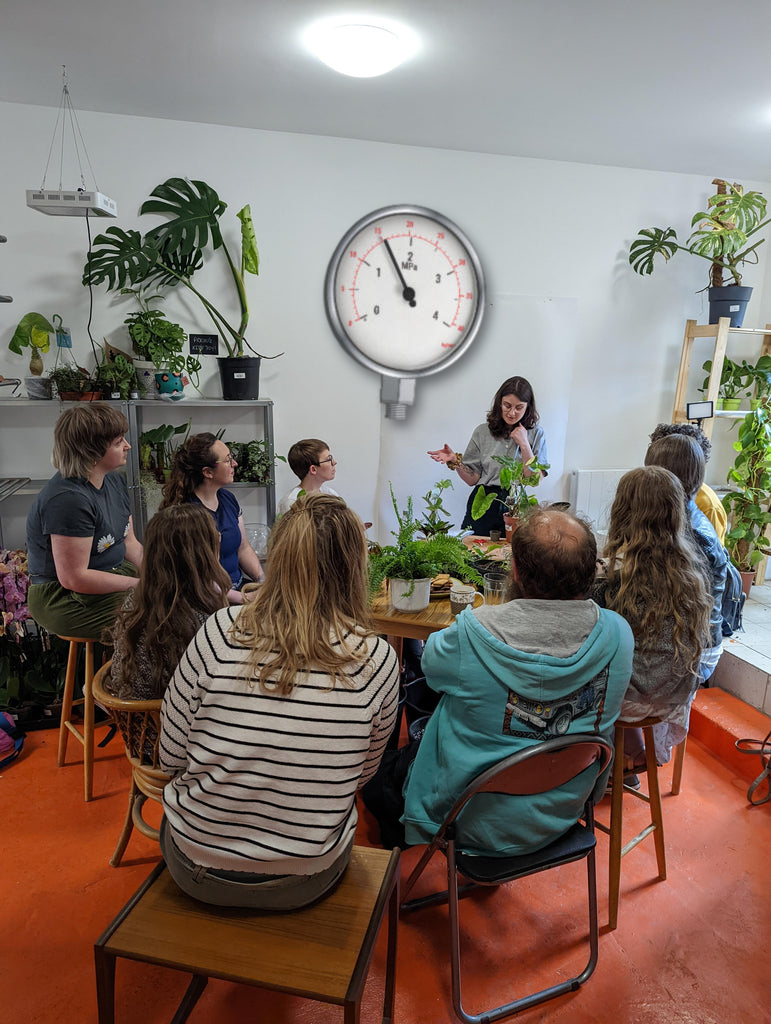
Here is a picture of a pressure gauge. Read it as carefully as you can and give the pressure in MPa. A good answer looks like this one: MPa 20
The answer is MPa 1.5
